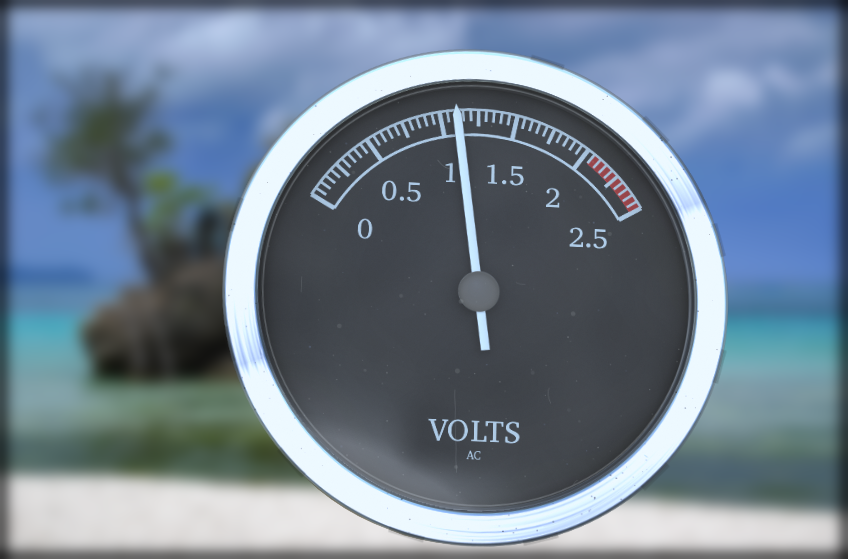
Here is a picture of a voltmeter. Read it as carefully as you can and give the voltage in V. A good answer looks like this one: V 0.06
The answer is V 1.1
